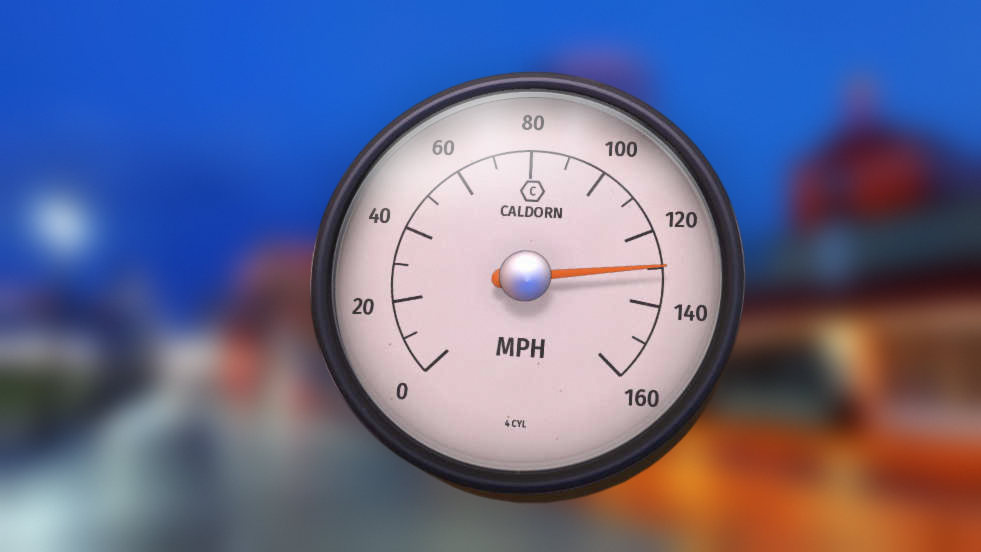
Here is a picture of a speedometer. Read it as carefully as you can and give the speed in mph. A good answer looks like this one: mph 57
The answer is mph 130
